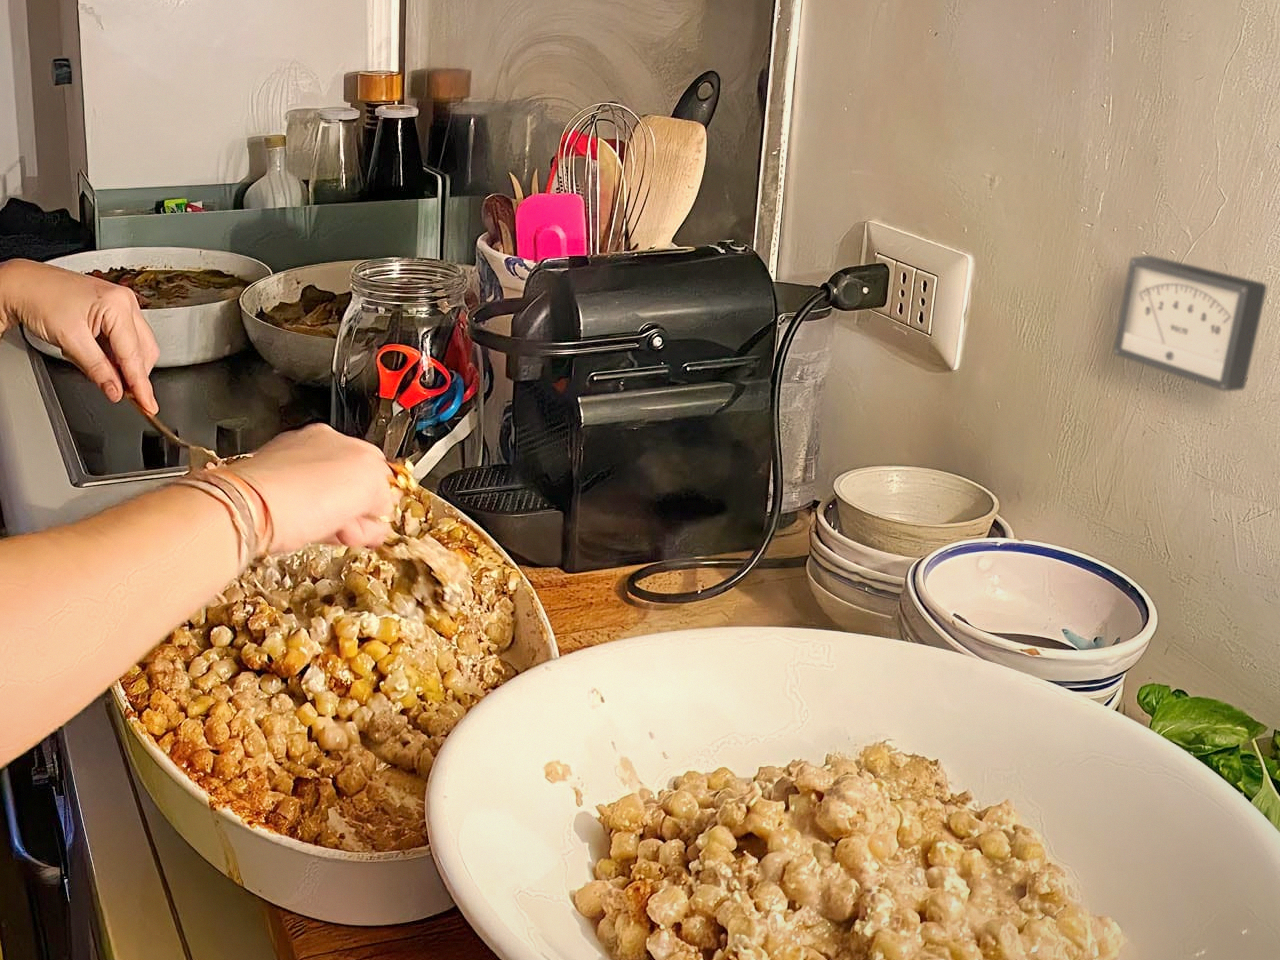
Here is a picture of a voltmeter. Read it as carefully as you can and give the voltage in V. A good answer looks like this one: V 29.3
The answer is V 1
